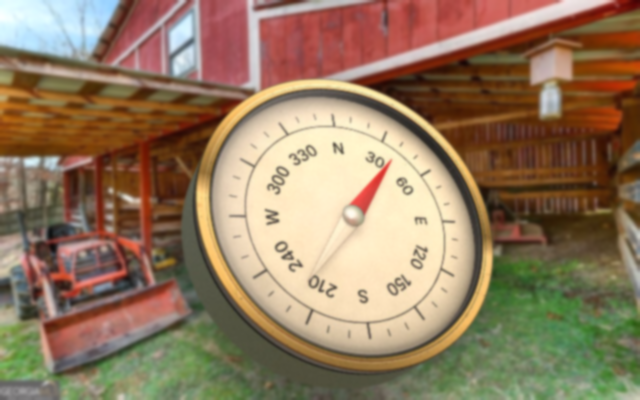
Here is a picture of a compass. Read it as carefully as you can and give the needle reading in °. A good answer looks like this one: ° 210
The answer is ° 40
